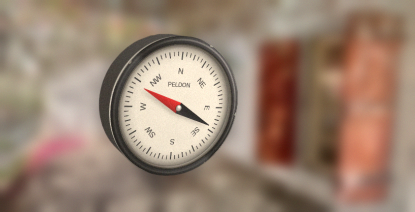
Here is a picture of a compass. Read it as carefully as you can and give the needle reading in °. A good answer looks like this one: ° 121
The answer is ° 295
